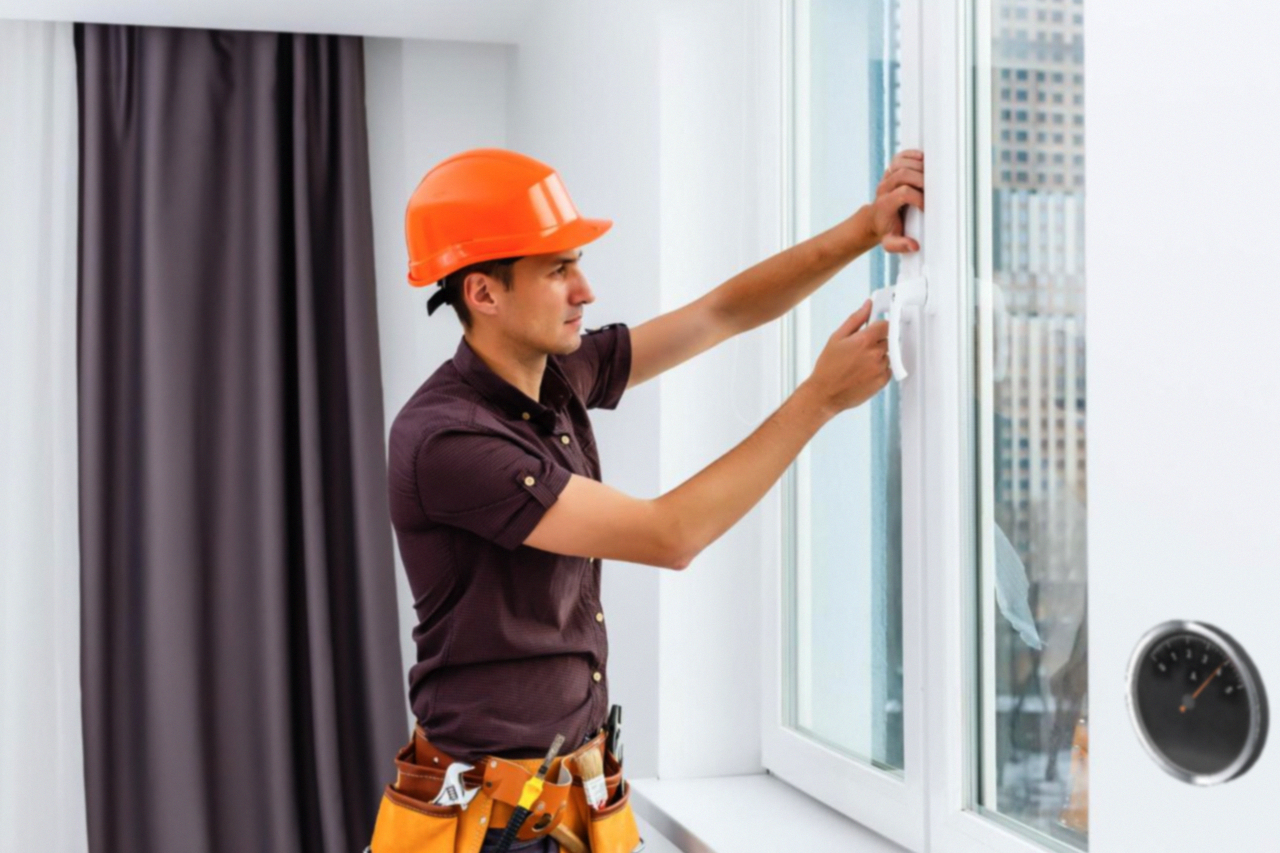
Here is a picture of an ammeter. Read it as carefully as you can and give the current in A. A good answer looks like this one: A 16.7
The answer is A 4
